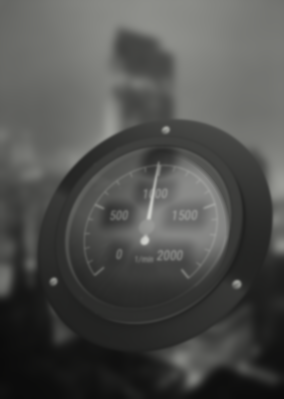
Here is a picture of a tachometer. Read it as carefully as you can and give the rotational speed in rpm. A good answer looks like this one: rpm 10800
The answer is rpm 1000
